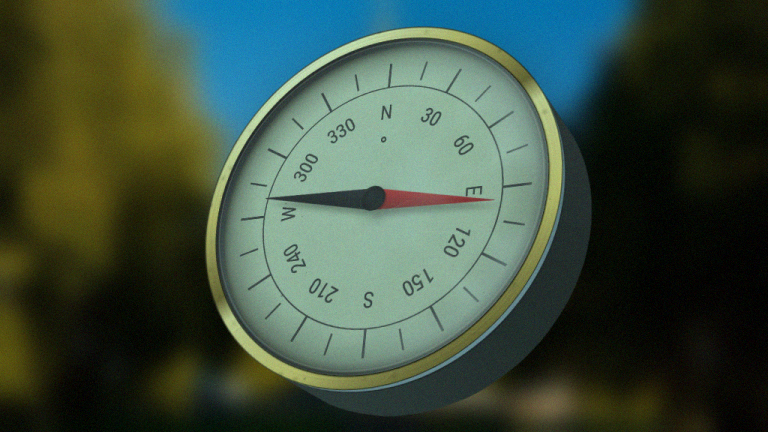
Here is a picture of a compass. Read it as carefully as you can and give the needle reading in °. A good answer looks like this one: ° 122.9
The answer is ° 97.5
